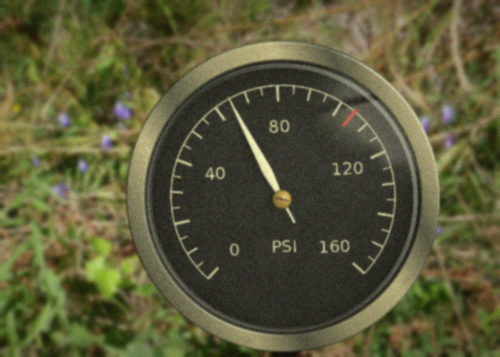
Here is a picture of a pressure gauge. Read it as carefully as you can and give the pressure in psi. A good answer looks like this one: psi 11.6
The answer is psi 65
